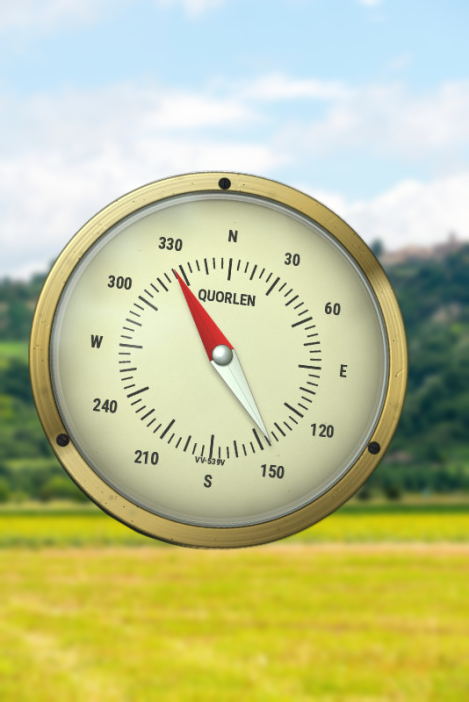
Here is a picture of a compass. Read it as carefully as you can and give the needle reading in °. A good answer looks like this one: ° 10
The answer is ° 325
